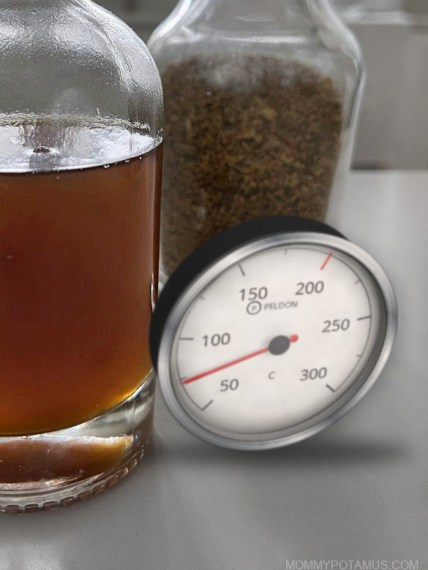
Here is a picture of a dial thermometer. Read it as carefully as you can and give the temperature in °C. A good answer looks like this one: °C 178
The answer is °C 75
